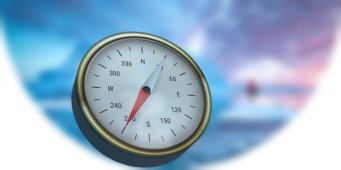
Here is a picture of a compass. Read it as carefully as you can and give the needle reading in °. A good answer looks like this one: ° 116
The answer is ° 210
